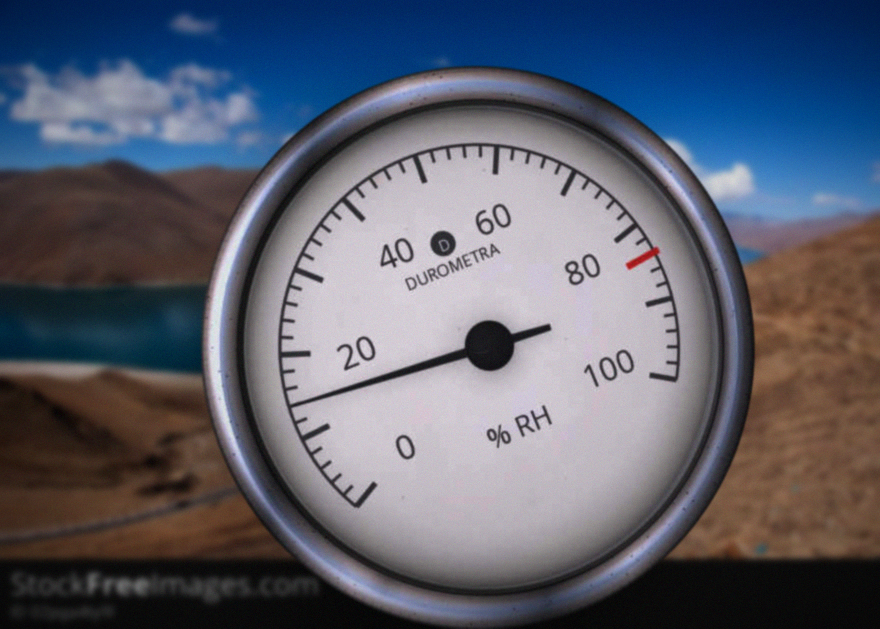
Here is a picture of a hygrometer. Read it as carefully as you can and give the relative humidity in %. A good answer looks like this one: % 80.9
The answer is % 14
